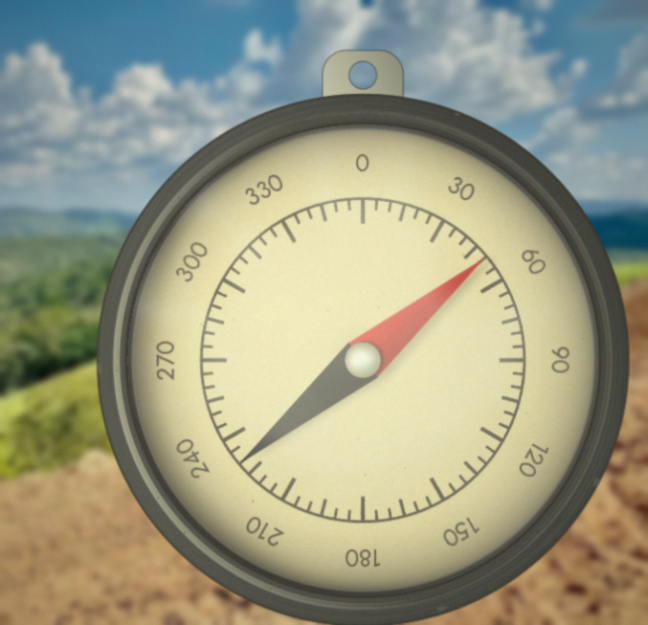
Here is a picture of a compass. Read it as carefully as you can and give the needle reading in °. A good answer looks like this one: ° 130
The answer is ° 50
